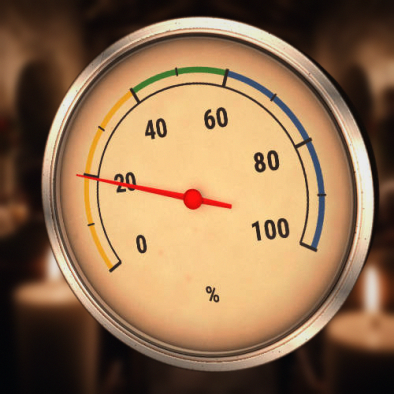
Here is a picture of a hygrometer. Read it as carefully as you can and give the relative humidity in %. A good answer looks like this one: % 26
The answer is % 20
